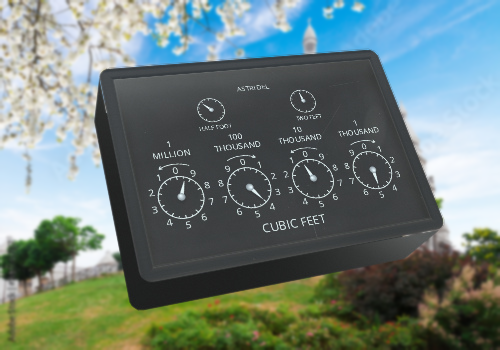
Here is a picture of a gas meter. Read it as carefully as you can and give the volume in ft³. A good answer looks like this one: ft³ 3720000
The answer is ft³ 940500
